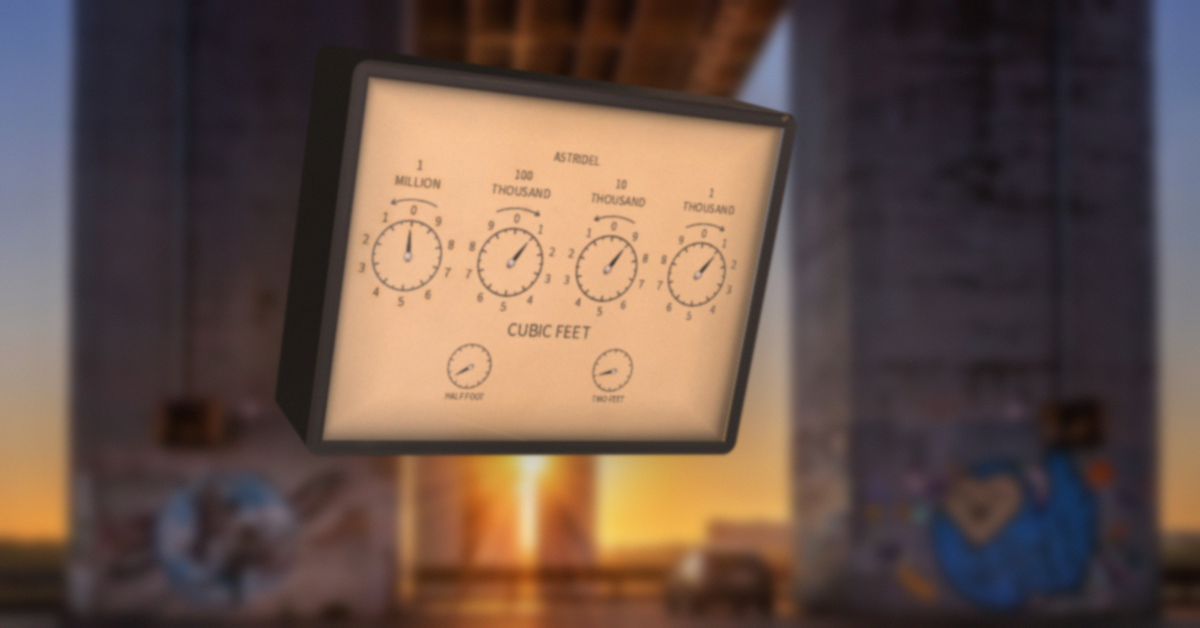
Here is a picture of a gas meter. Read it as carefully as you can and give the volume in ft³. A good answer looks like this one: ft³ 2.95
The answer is ft³ 9100
